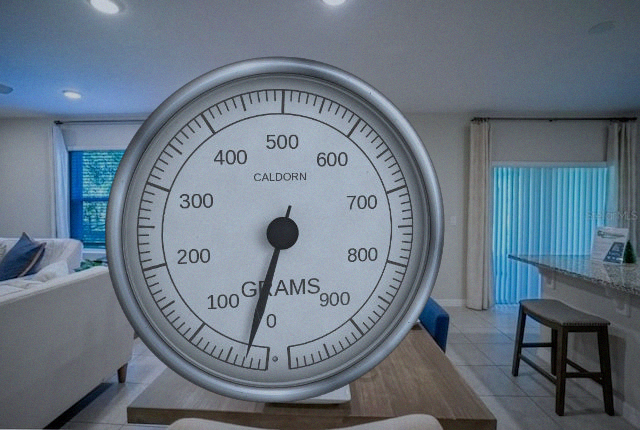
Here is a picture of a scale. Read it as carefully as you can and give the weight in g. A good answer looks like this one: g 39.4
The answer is g 30
